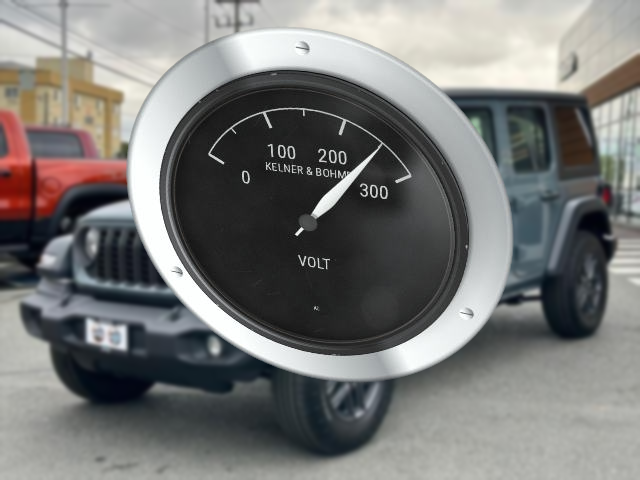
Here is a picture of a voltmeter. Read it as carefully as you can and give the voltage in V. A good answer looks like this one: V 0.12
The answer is V 250
